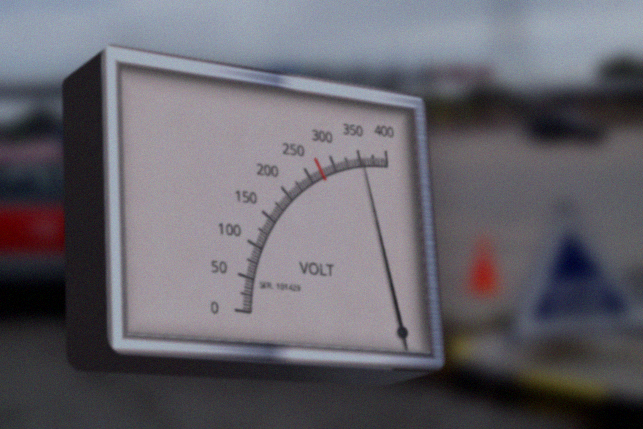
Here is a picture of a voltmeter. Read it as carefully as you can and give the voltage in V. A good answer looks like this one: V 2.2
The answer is V 350
